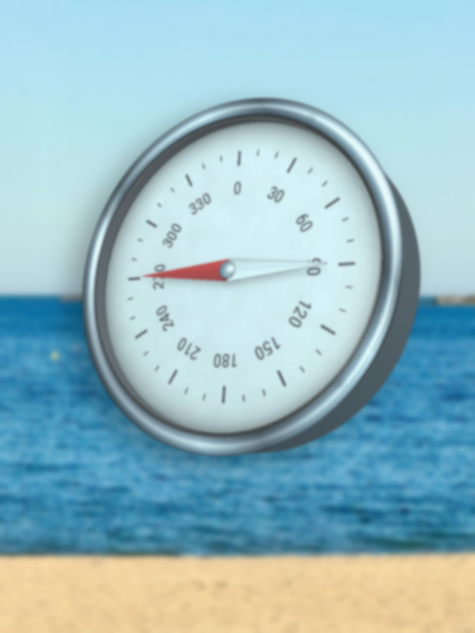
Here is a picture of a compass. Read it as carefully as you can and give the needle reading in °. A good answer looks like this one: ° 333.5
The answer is ° 270
